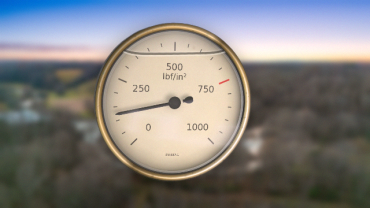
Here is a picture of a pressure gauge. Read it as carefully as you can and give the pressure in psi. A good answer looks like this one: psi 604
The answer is psi 125
